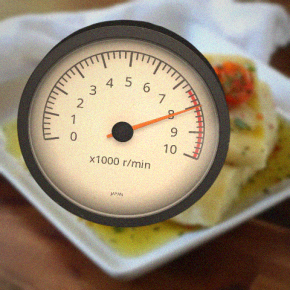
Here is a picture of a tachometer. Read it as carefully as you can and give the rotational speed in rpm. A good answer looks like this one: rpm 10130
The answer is rpm 8000
